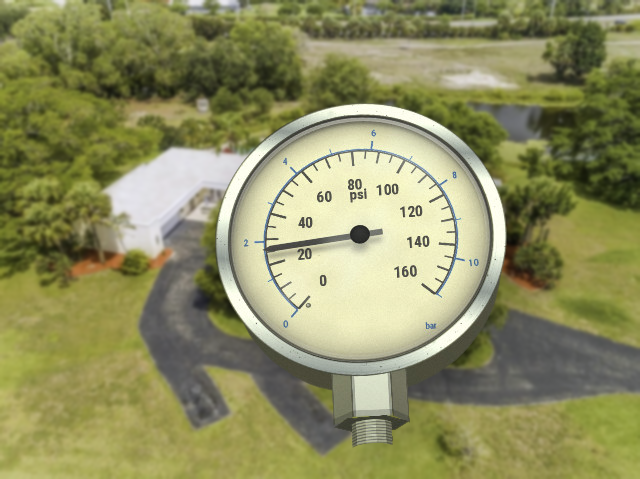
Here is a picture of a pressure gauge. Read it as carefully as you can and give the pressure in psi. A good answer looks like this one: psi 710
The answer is psi 25
